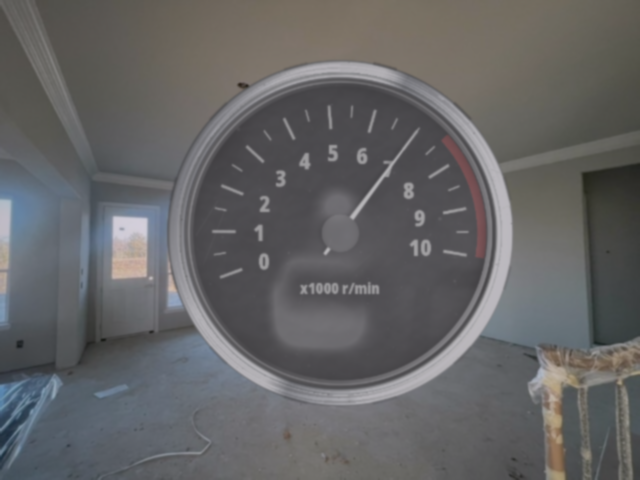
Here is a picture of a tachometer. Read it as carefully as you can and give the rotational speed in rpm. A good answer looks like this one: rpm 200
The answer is rpm 7000
